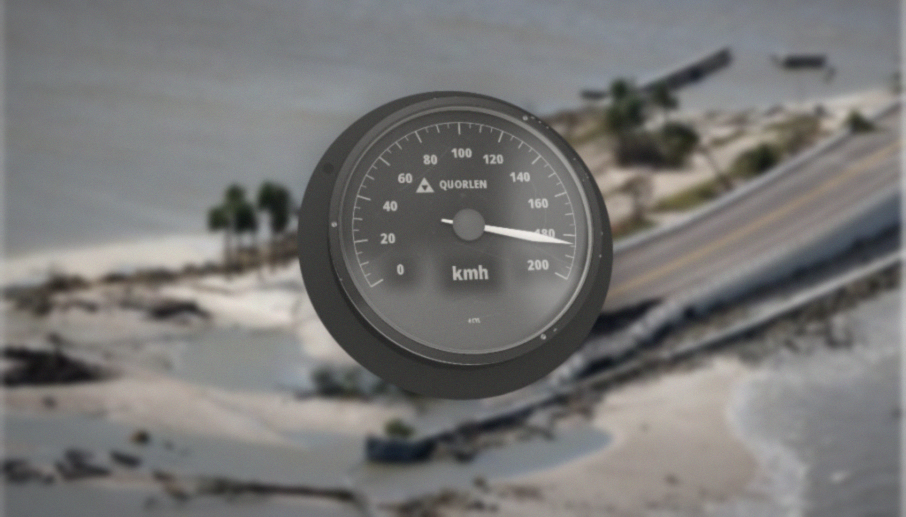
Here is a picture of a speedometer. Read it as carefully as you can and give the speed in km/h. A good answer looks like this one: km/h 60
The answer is km/h 185
